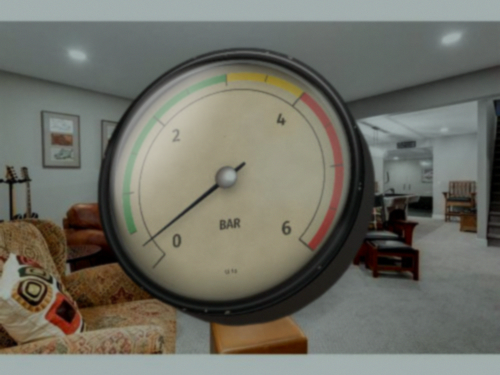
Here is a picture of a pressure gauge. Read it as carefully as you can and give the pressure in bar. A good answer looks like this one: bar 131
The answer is bar 0.25
